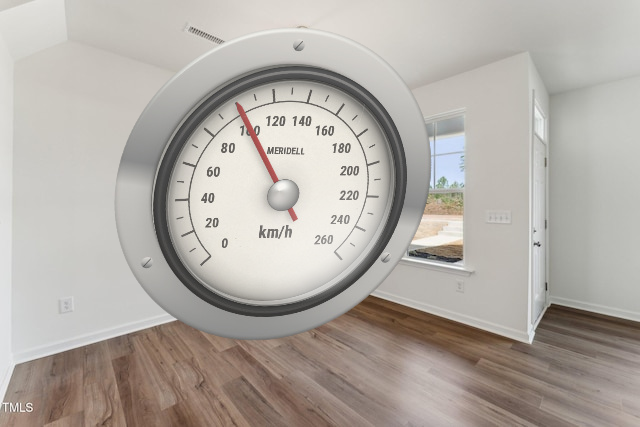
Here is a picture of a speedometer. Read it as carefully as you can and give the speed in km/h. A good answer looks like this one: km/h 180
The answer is km/h 100
